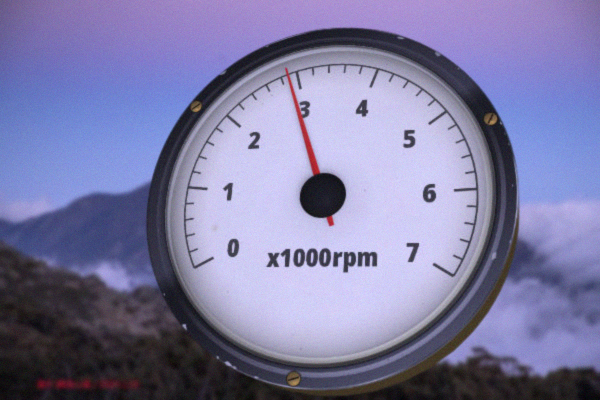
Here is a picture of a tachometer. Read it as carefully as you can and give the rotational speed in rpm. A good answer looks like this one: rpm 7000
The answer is rpm 2900
